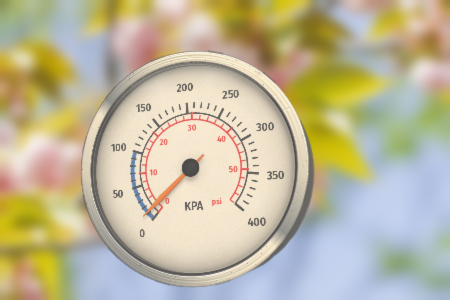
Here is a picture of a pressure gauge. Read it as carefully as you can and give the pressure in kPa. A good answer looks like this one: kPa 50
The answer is kPa 10
